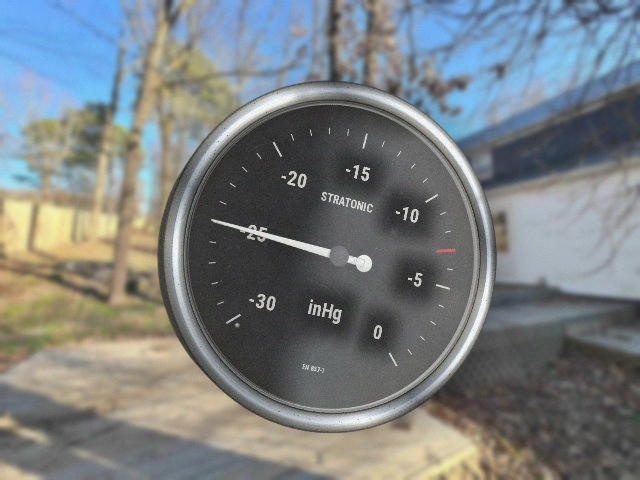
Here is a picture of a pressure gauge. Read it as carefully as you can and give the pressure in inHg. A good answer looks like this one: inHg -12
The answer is inHg -25
